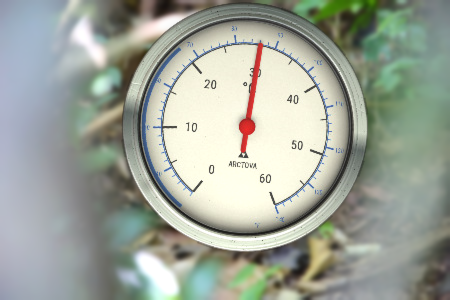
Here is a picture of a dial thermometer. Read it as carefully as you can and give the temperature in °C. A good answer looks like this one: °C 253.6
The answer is °C 30
